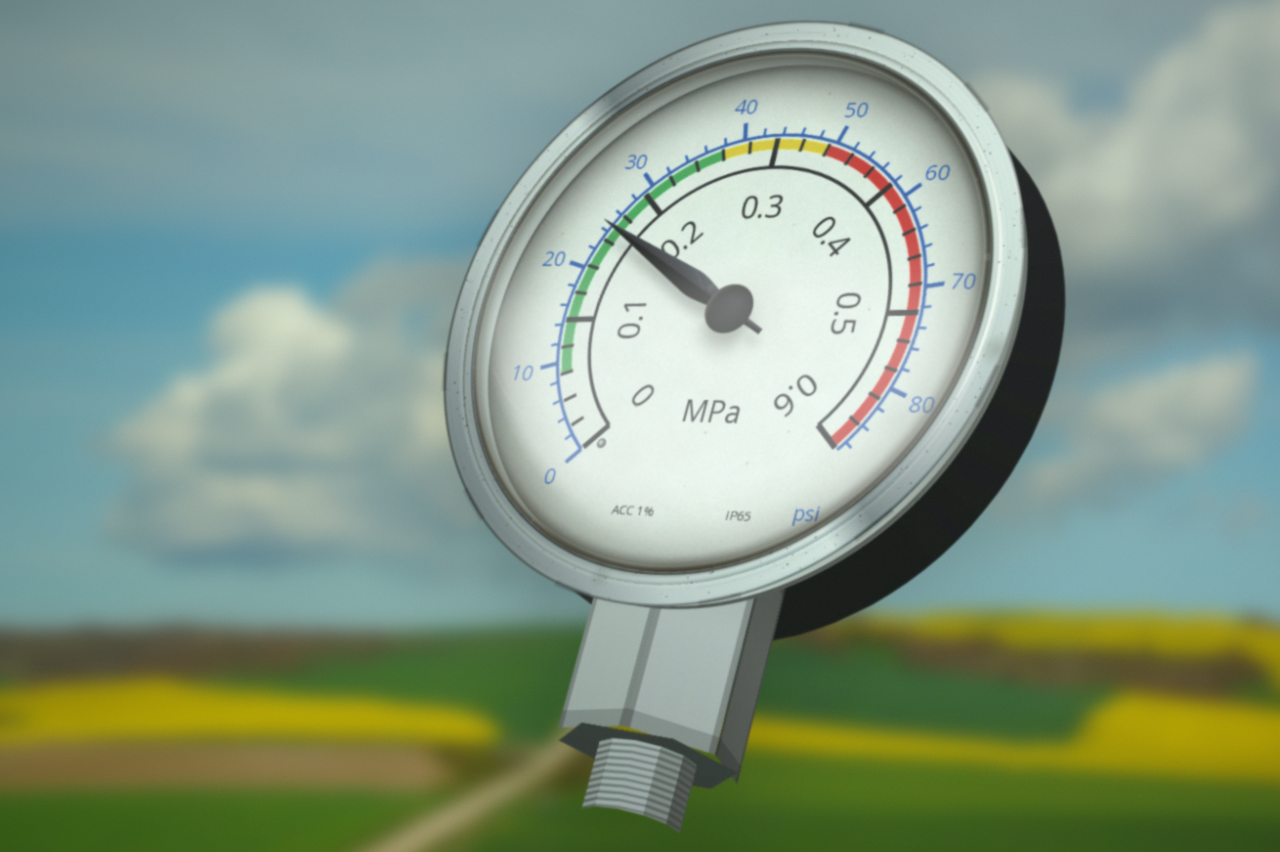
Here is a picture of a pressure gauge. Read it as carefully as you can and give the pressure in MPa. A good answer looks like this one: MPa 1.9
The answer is MPa 0.17
